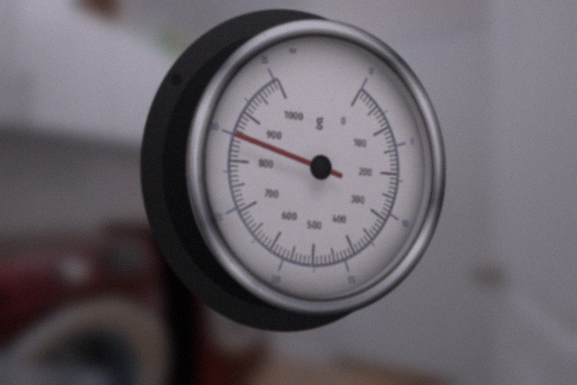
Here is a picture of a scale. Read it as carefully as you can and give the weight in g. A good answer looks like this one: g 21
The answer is g 850
